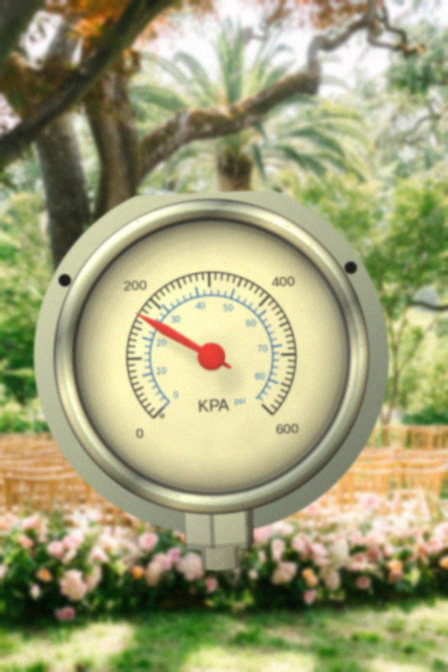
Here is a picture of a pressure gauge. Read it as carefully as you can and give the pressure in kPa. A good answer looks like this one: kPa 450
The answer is kPa 170
